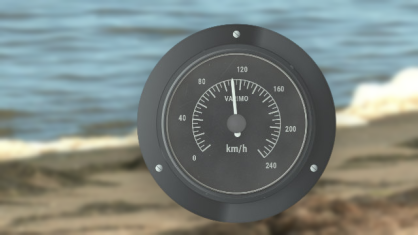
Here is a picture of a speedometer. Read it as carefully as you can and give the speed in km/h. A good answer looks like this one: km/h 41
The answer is km/h 110
